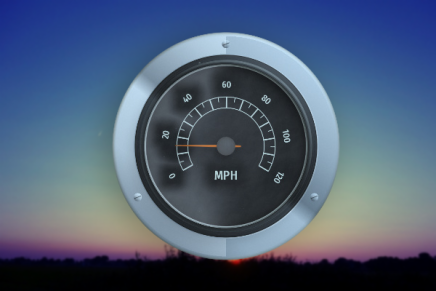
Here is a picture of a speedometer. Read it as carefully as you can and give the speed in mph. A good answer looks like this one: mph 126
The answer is mph 15
